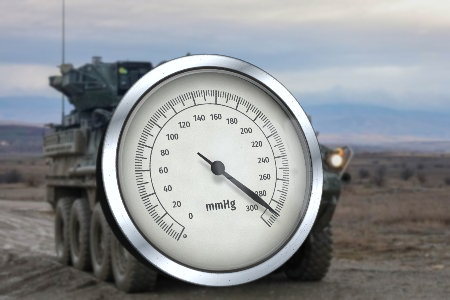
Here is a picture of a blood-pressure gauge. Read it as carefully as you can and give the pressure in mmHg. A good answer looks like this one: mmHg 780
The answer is mmHg 290
